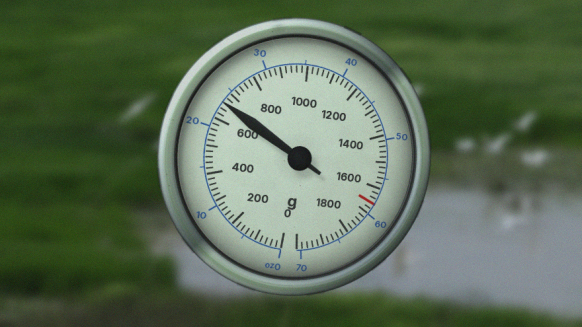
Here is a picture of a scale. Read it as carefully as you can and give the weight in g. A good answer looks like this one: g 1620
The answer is g 660
